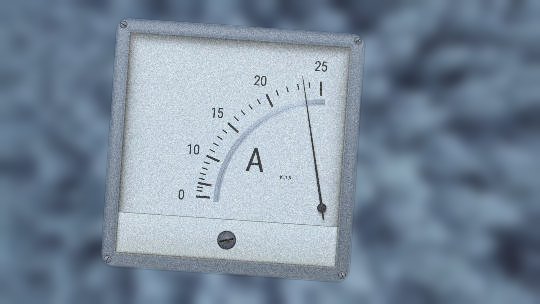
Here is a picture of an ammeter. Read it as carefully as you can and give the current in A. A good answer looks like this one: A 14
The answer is A 23.5
